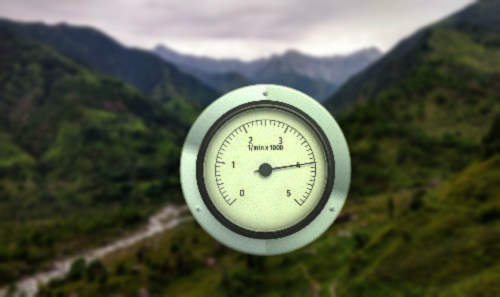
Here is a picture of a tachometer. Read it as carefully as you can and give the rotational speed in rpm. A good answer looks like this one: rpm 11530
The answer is rpm 4000
